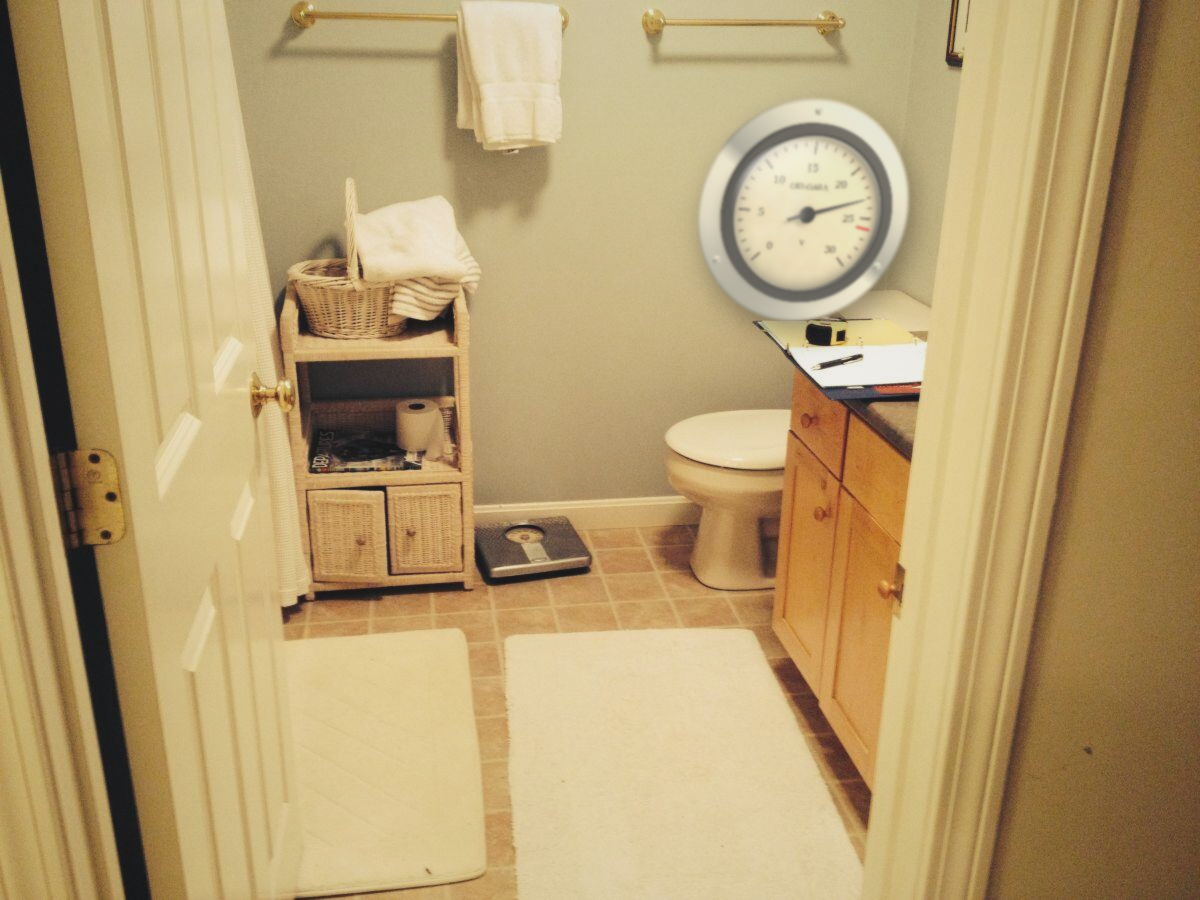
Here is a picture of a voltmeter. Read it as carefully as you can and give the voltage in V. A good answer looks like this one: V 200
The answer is V 23
